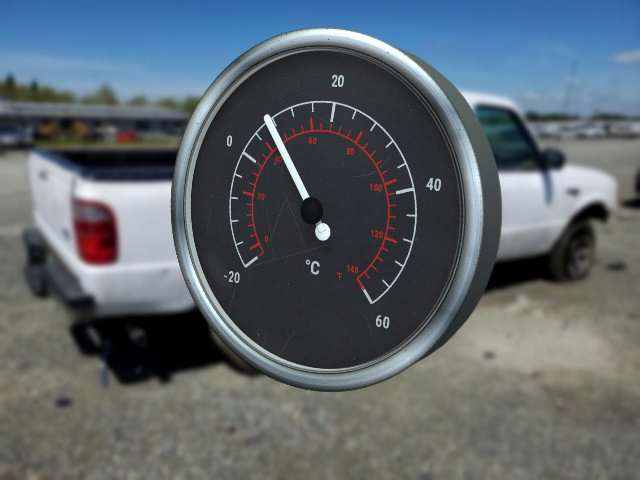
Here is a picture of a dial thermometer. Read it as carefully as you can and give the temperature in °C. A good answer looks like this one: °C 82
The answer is °C 8
